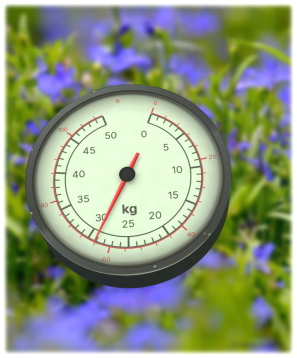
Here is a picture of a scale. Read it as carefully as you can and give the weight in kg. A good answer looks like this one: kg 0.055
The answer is kg 29
